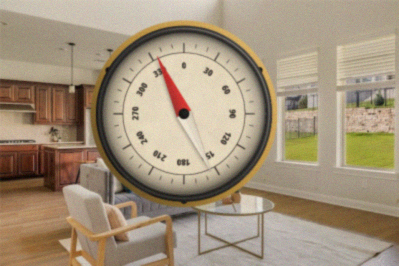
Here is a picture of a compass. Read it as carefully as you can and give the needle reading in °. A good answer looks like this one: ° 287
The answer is ° 335
